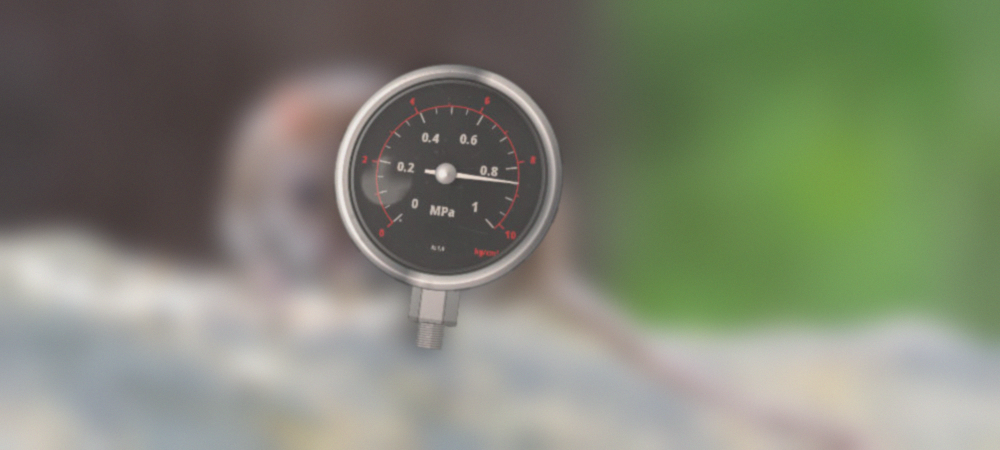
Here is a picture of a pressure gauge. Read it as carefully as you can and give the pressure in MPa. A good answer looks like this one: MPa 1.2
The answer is MPa 0.85
